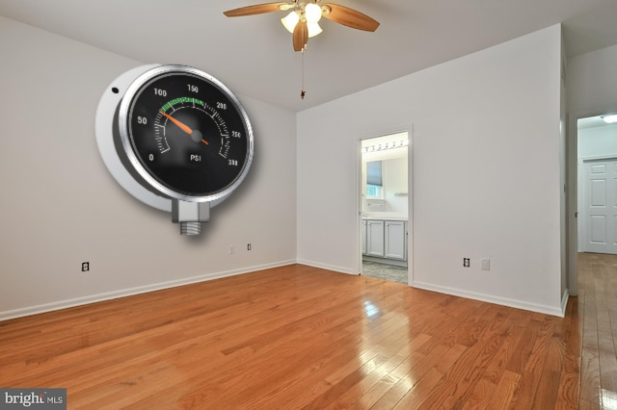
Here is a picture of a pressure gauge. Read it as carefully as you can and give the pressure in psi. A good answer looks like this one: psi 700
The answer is psi 75
